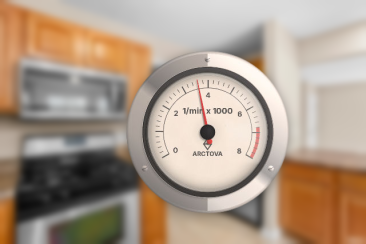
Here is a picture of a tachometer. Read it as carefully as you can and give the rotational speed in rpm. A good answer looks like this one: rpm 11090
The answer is rpm 3600
